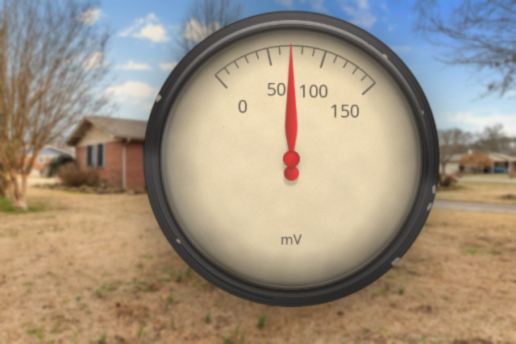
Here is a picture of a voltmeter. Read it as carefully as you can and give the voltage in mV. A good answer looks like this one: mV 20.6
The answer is mV 70
